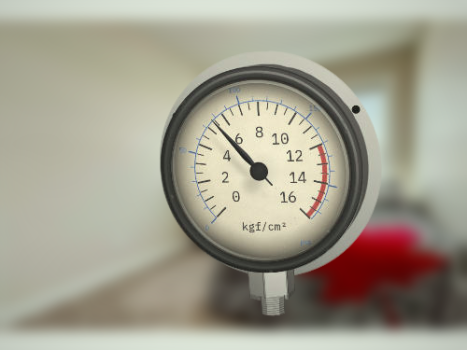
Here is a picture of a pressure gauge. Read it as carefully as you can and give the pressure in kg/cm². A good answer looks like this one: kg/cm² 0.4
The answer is kg/cm² 5.5
